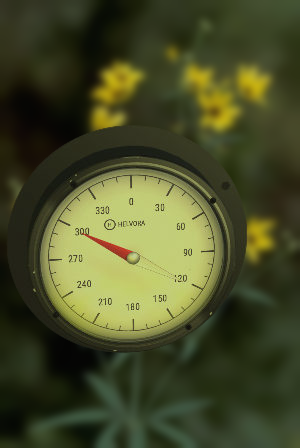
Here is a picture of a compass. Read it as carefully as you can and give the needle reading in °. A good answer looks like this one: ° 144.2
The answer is ° 300
